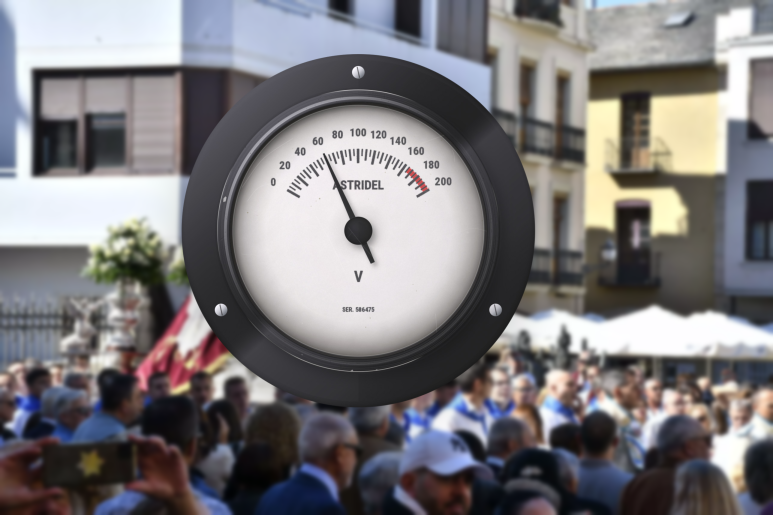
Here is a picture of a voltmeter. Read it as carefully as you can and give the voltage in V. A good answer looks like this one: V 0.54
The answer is V 60
